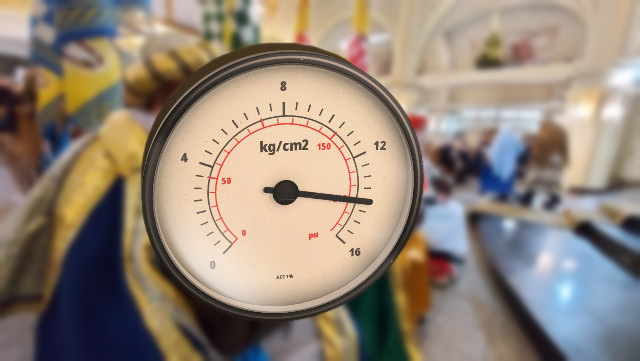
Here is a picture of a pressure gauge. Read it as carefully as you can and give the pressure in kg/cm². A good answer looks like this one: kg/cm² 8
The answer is kg/cm² 14
